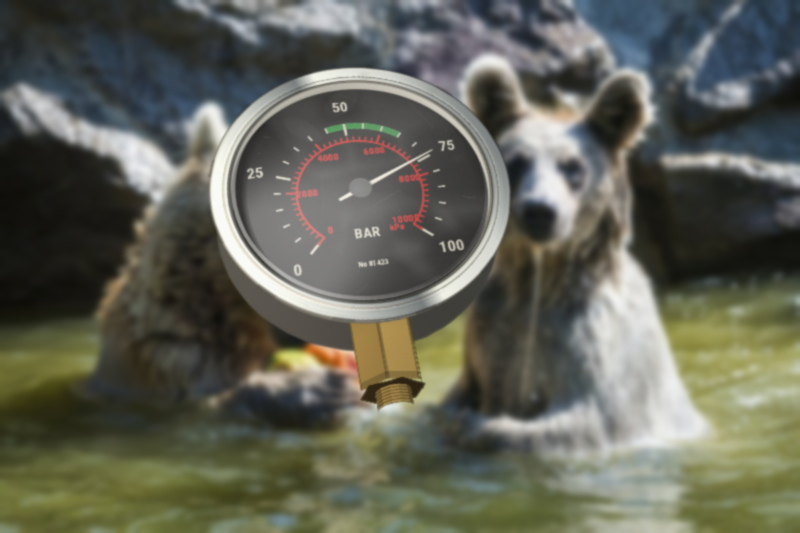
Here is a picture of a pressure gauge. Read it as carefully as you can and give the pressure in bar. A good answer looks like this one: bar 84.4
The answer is bar 75
